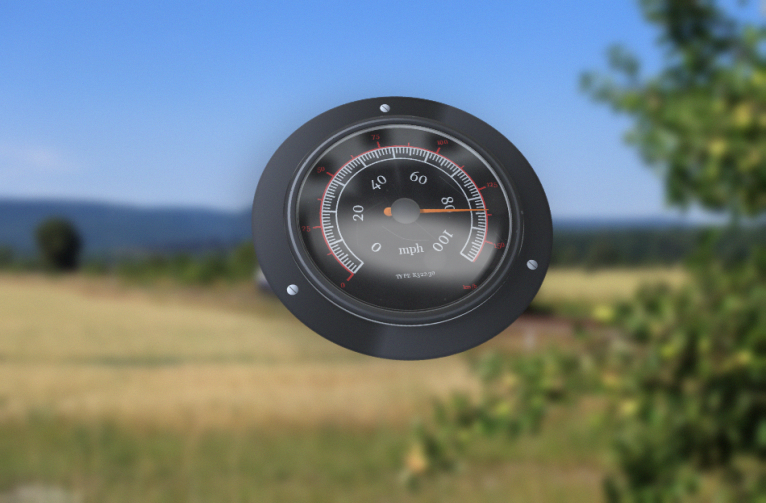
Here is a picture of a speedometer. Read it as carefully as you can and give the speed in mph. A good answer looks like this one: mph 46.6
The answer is mph 85
